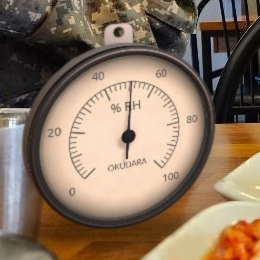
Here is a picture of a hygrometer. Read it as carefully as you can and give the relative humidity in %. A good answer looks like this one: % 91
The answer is % 50
